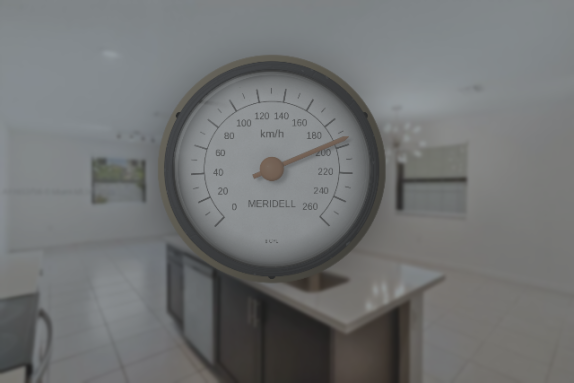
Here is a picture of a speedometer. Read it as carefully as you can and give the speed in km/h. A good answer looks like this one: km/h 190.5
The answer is km/h 195
